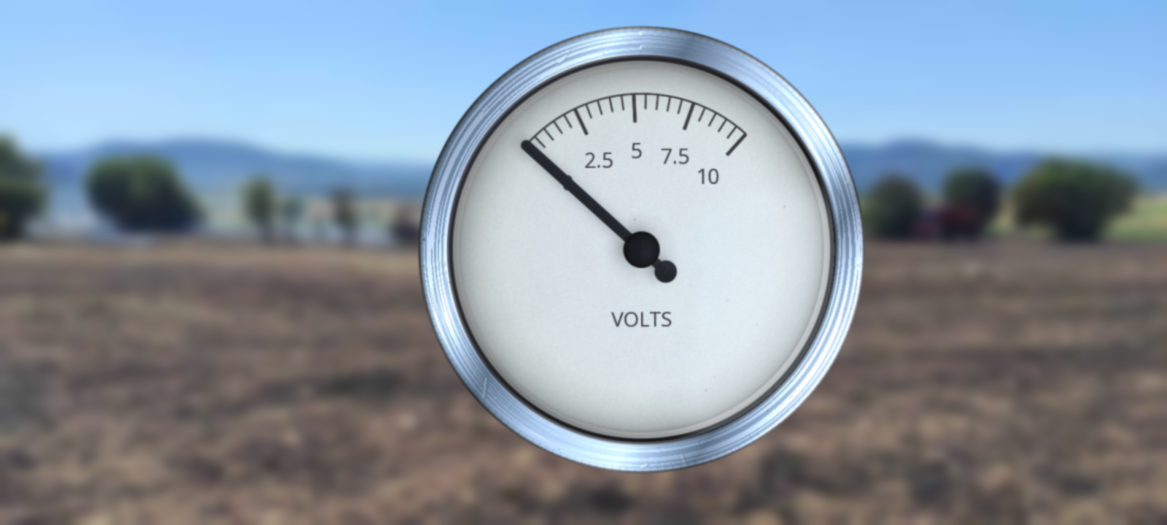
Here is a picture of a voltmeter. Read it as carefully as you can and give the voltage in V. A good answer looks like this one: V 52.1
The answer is V 0
